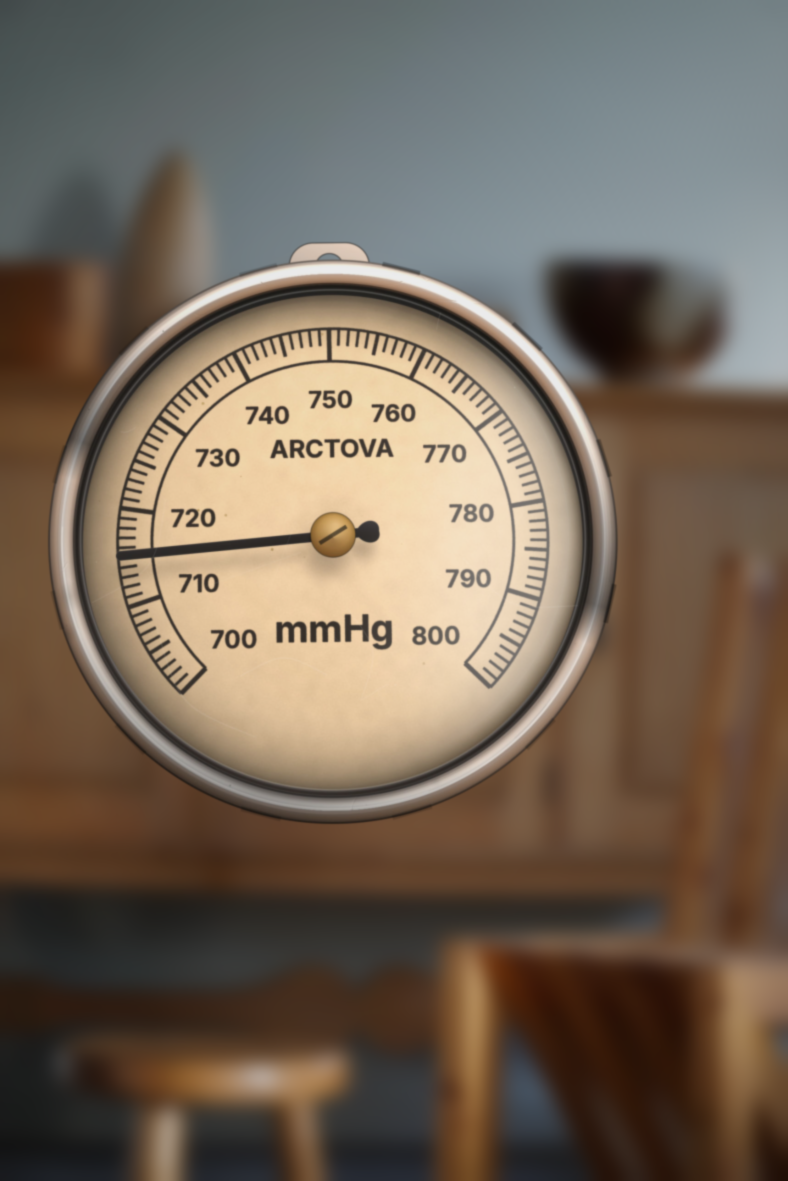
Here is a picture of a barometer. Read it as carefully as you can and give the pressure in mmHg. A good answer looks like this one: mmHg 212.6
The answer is mmHg 715
